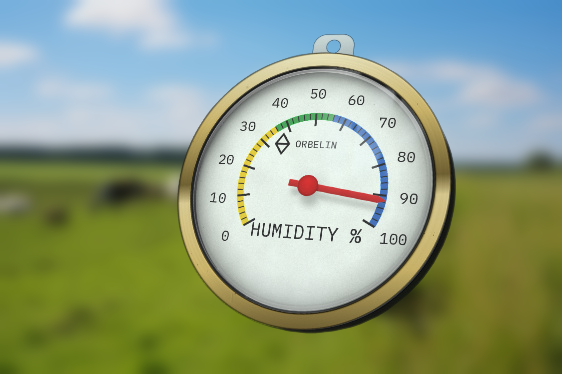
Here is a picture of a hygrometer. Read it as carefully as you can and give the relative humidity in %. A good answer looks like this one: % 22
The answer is % 92
